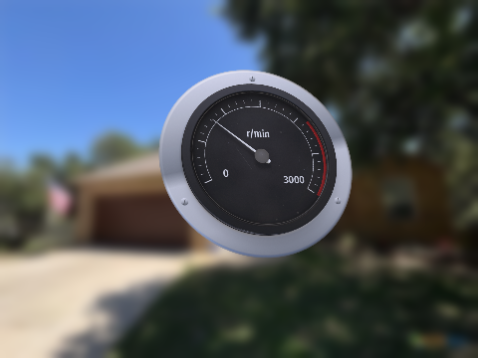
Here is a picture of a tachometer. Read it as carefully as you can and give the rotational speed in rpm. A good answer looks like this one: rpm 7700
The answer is rpm 800
